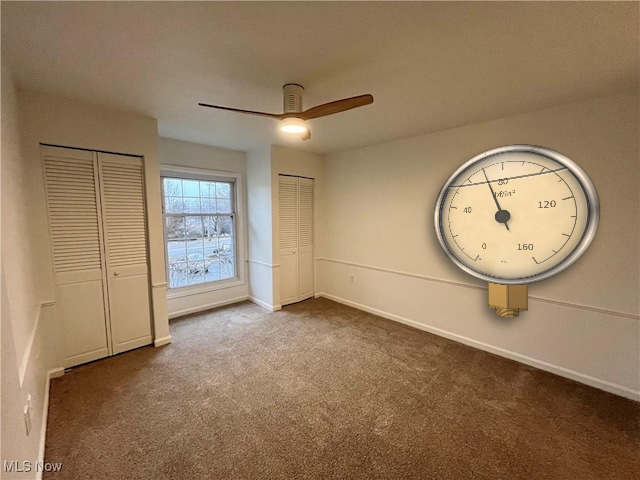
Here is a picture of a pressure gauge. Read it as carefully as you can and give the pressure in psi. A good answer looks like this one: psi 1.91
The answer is psi 70
